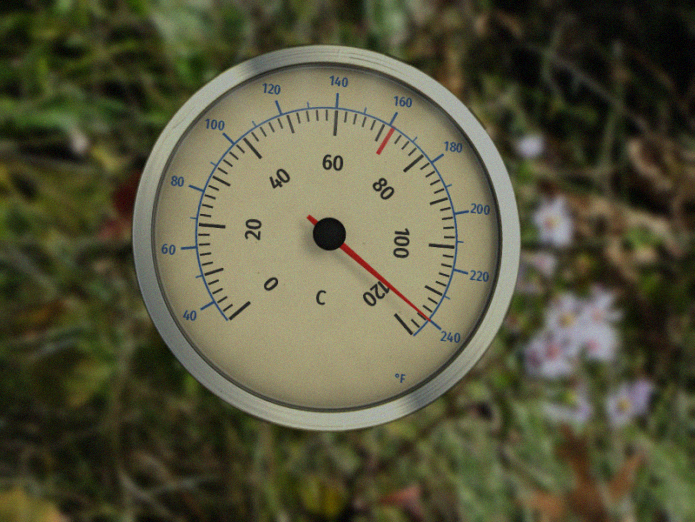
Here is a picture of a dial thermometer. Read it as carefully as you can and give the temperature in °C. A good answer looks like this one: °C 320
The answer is °C 116
